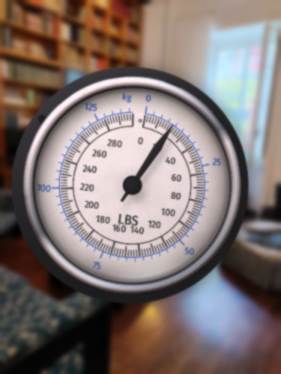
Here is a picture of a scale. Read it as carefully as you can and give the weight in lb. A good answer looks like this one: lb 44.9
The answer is lb 20
